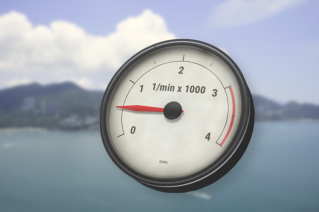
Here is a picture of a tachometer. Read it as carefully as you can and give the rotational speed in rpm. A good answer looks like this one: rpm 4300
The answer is rpm 500
